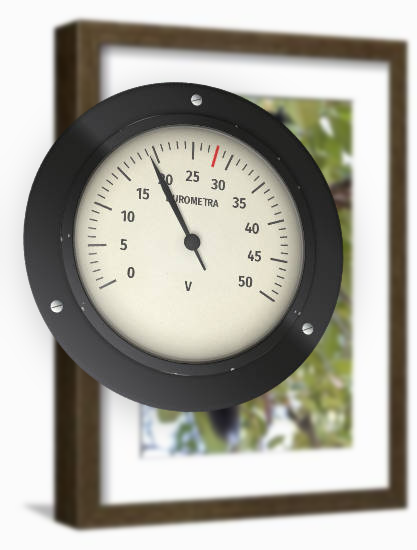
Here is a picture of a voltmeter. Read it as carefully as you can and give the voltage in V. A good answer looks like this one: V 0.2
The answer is V 19
